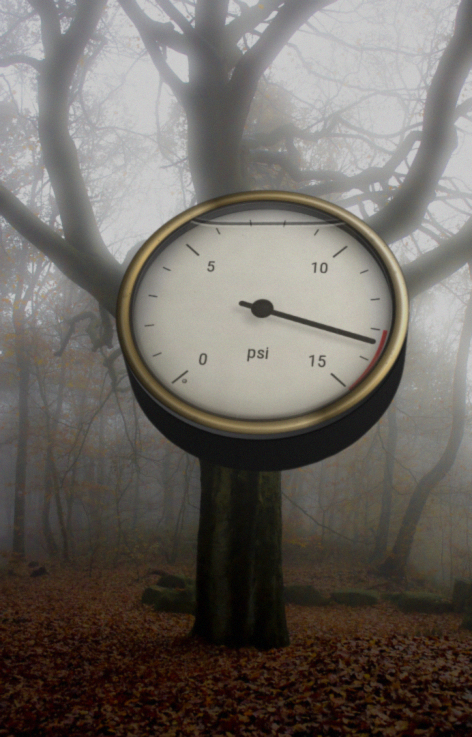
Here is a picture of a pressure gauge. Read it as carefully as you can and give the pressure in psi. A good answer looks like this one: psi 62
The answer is psi 13.5
